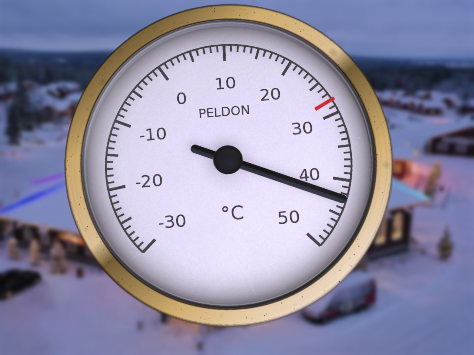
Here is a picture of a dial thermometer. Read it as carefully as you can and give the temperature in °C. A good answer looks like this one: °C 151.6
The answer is °C 43
